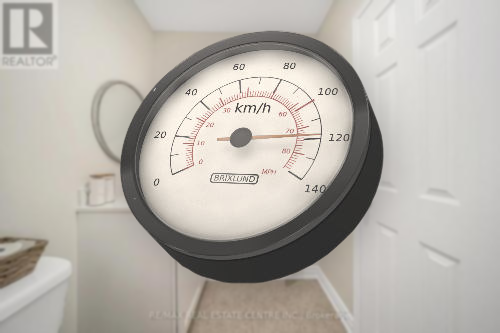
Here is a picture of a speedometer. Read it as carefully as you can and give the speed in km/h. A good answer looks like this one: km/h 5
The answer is km/h 120
